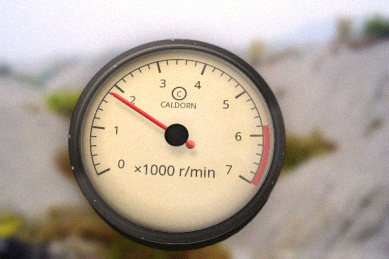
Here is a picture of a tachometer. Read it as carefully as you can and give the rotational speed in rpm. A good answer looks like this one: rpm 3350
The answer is rpm 1800
